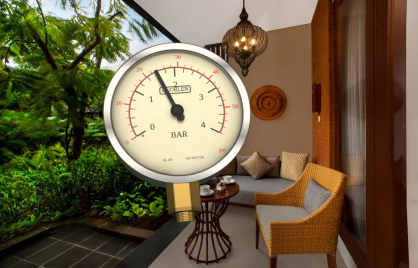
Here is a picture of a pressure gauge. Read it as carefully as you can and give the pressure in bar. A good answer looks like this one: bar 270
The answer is bar 1.6
